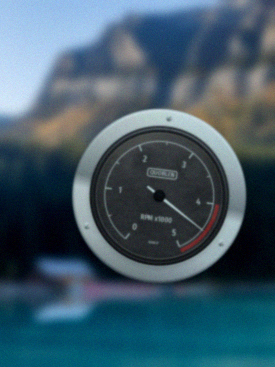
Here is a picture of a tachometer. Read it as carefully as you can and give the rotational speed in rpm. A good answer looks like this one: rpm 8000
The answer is rpm 4500
